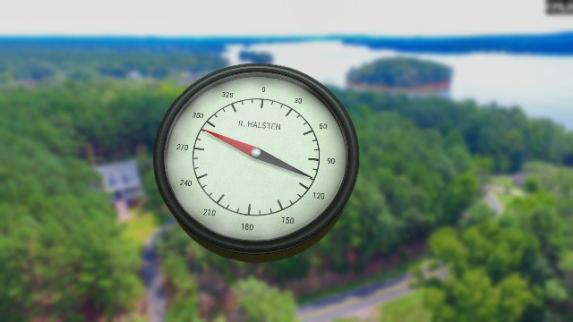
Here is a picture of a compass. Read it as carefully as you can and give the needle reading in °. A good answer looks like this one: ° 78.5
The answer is ° 290
